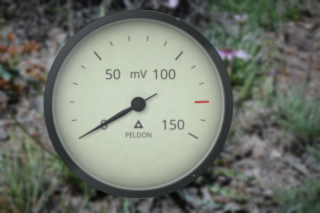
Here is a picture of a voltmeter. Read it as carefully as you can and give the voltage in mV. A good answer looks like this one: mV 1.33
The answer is mV 0
